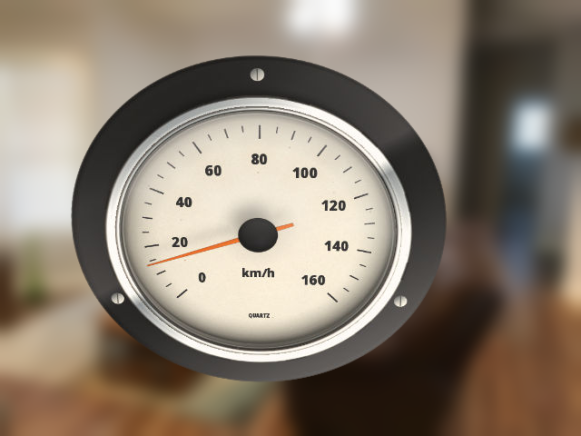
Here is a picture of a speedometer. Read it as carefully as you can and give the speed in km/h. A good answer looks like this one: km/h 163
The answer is km/h 15
